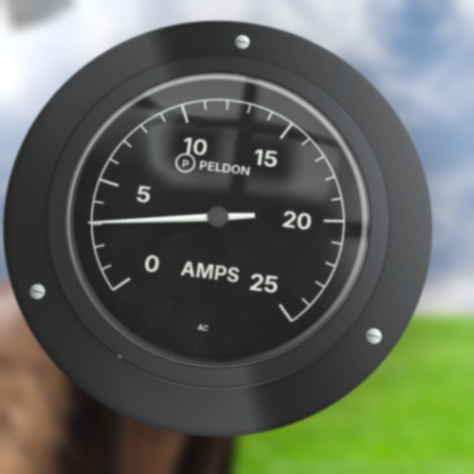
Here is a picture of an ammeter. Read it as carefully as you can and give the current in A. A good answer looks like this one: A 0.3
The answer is A 3
